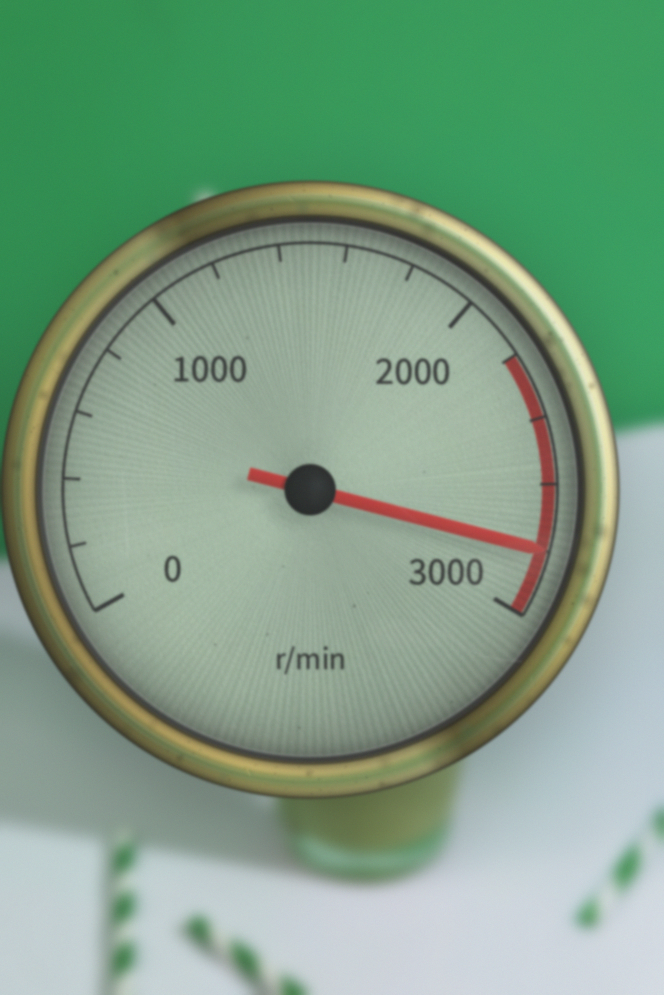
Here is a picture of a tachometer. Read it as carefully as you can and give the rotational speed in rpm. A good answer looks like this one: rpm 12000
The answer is rpm 2800
